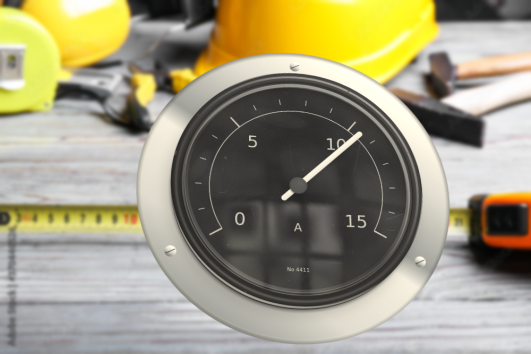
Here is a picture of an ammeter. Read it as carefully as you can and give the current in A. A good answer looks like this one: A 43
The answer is A 10.5
